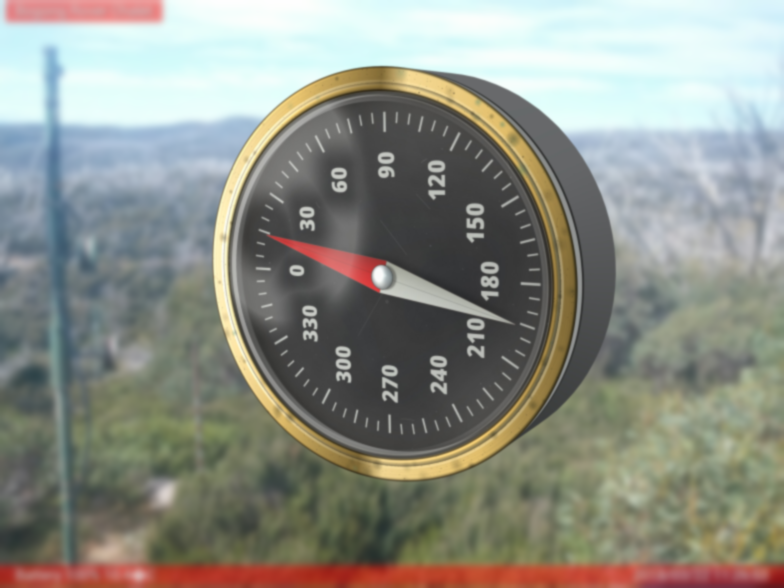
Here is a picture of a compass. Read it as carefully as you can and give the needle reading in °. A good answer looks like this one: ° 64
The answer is ° 15
